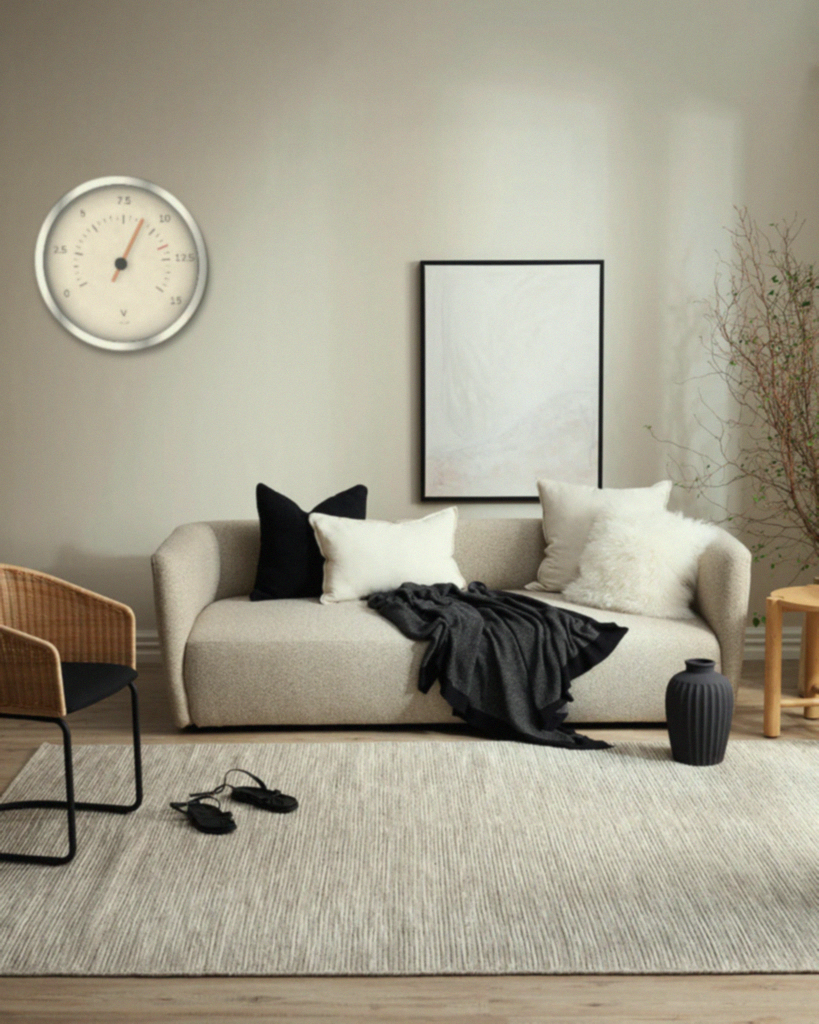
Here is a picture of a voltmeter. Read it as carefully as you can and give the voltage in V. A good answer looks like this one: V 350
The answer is V 9
